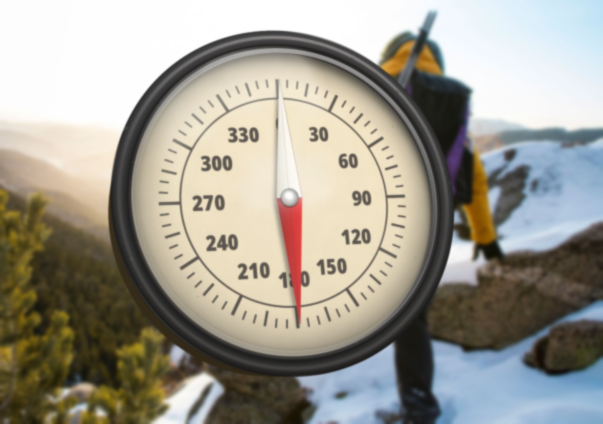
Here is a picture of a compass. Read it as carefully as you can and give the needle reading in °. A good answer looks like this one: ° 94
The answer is ° 180
